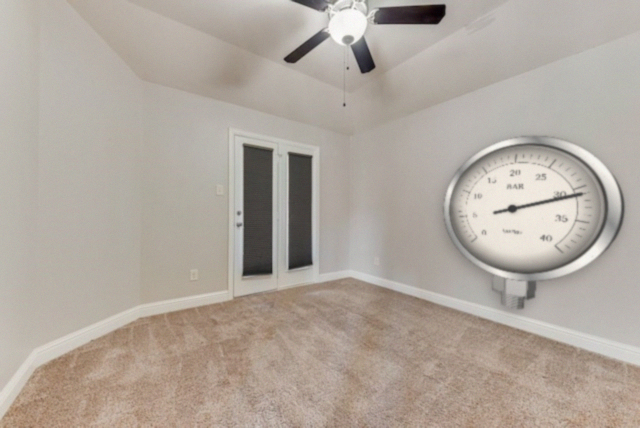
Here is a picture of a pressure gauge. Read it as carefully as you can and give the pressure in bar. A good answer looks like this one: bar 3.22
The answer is bar 31
